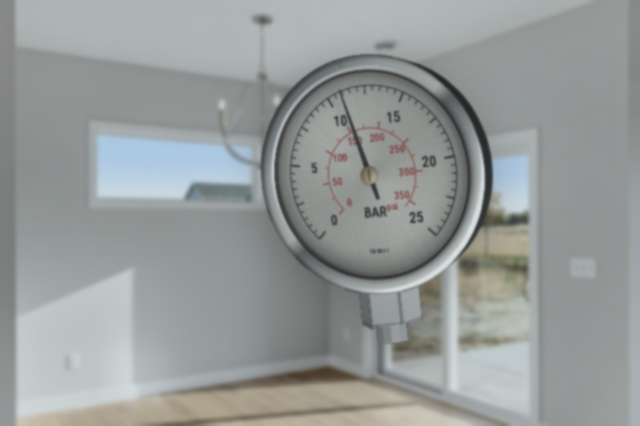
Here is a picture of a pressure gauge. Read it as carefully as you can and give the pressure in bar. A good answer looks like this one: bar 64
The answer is bar 11
